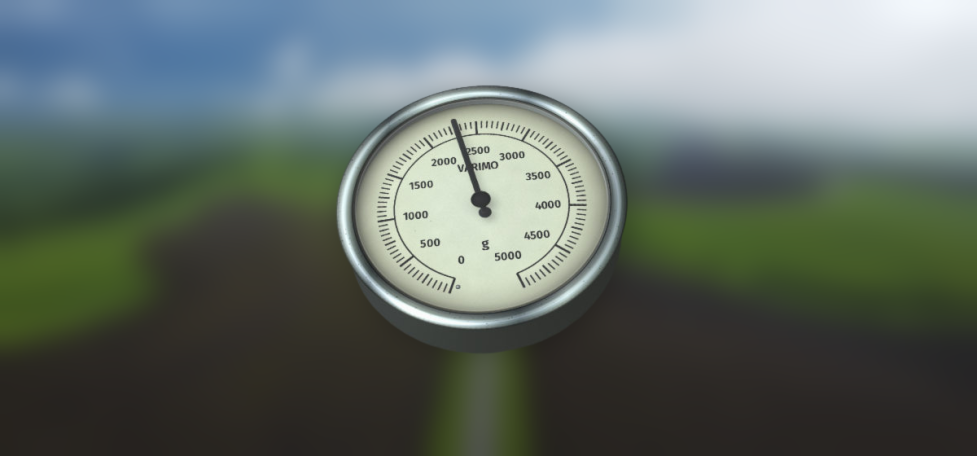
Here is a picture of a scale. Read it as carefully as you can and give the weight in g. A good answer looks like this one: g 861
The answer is g 2300
